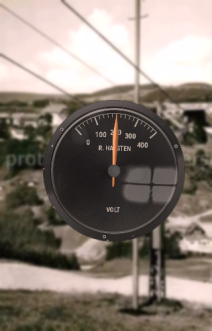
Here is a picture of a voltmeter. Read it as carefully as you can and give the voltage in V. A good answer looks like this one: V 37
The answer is V 200
